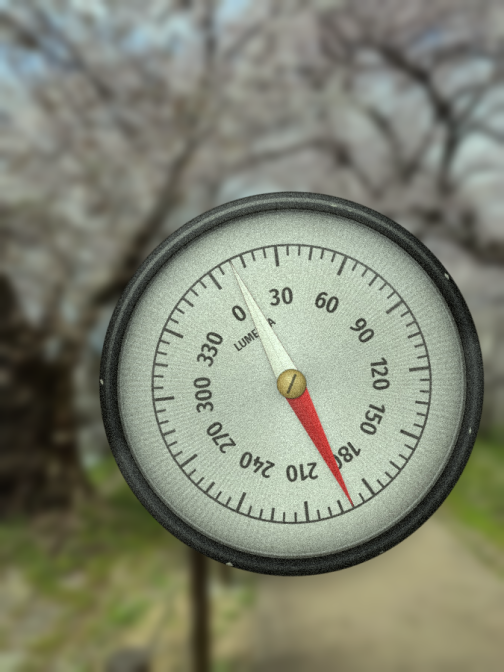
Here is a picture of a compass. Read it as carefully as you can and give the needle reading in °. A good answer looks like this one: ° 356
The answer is ° 190
